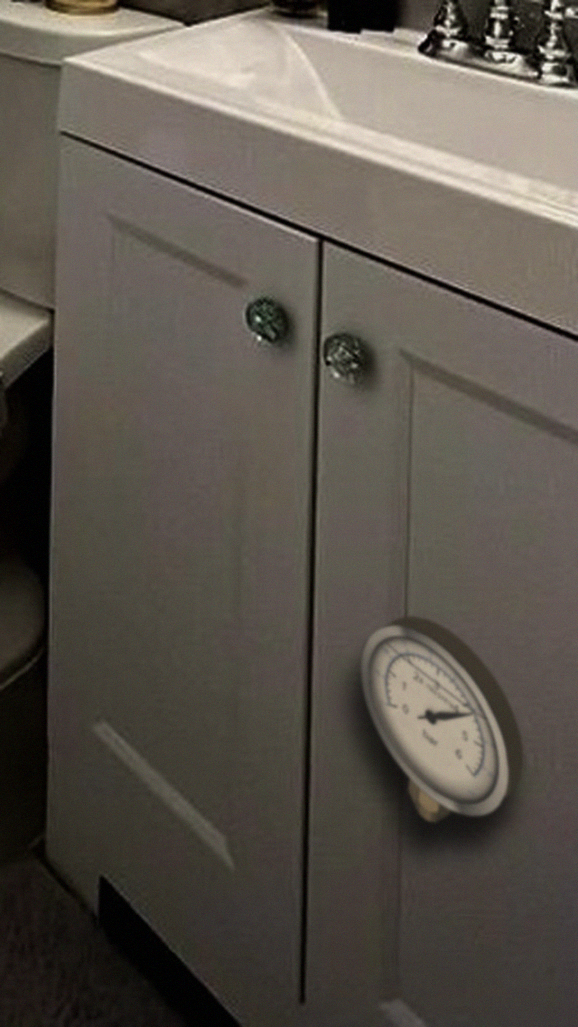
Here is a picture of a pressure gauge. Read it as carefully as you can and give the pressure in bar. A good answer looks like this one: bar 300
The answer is bar 4.2
